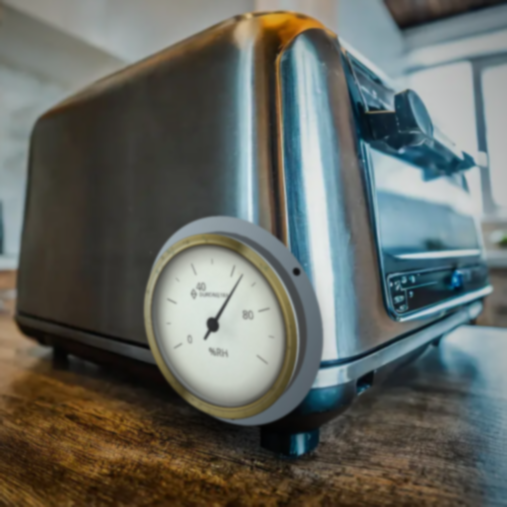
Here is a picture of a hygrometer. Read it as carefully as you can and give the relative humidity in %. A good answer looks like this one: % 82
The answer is % 65
